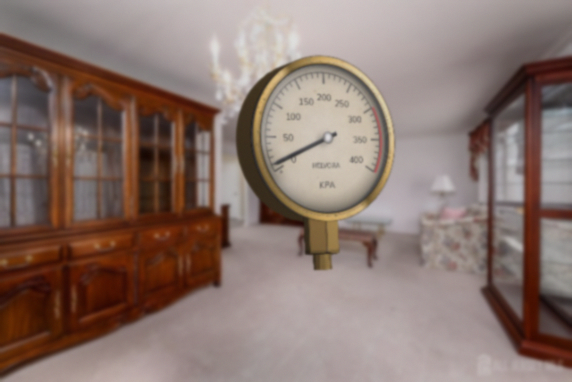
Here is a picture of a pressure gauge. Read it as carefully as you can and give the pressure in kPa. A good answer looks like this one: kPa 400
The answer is kPa 10
